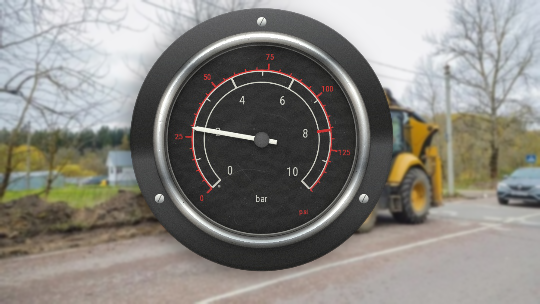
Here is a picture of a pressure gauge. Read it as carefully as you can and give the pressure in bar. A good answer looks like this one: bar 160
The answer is bar 2
